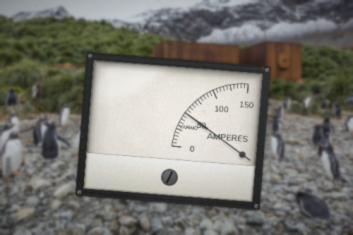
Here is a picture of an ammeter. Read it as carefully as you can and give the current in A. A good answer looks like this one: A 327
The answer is A 50
